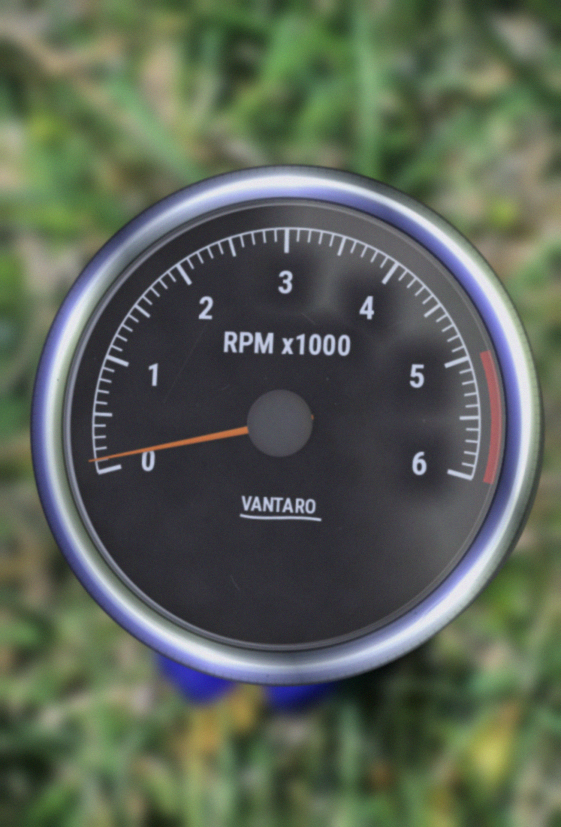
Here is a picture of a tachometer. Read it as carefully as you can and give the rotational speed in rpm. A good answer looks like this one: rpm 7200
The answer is rpm 100
